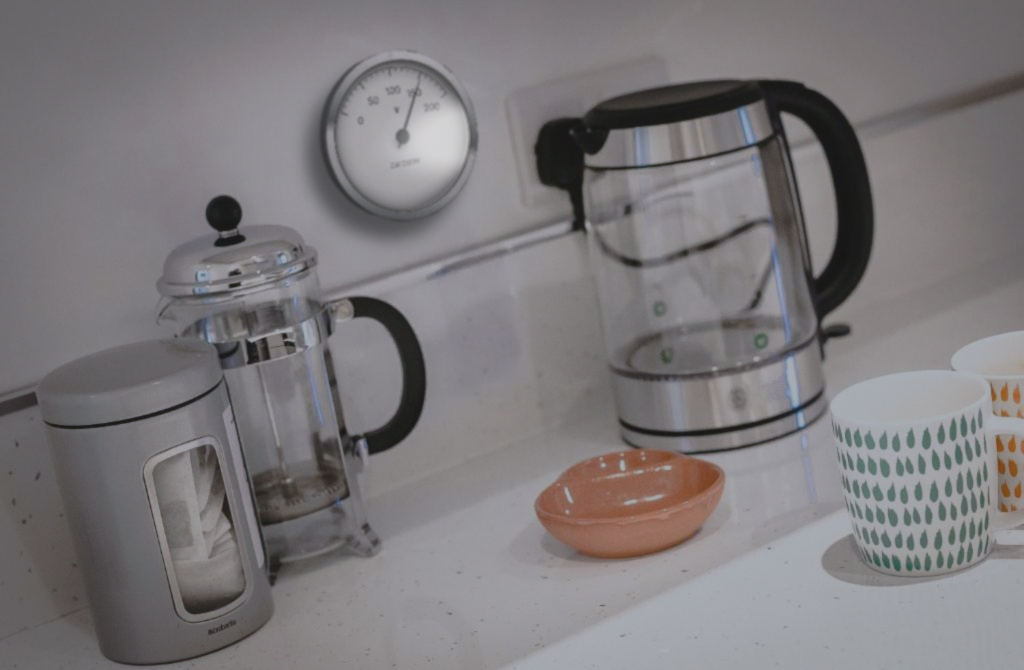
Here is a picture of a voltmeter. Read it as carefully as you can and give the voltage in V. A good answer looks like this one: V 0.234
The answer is V 150
